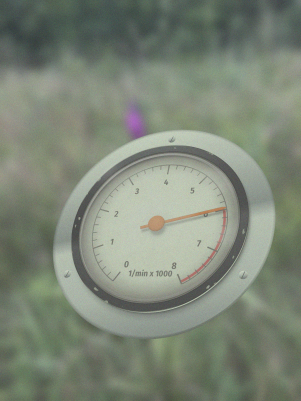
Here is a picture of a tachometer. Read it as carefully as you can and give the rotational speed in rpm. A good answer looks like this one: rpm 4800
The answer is rpm 6000
